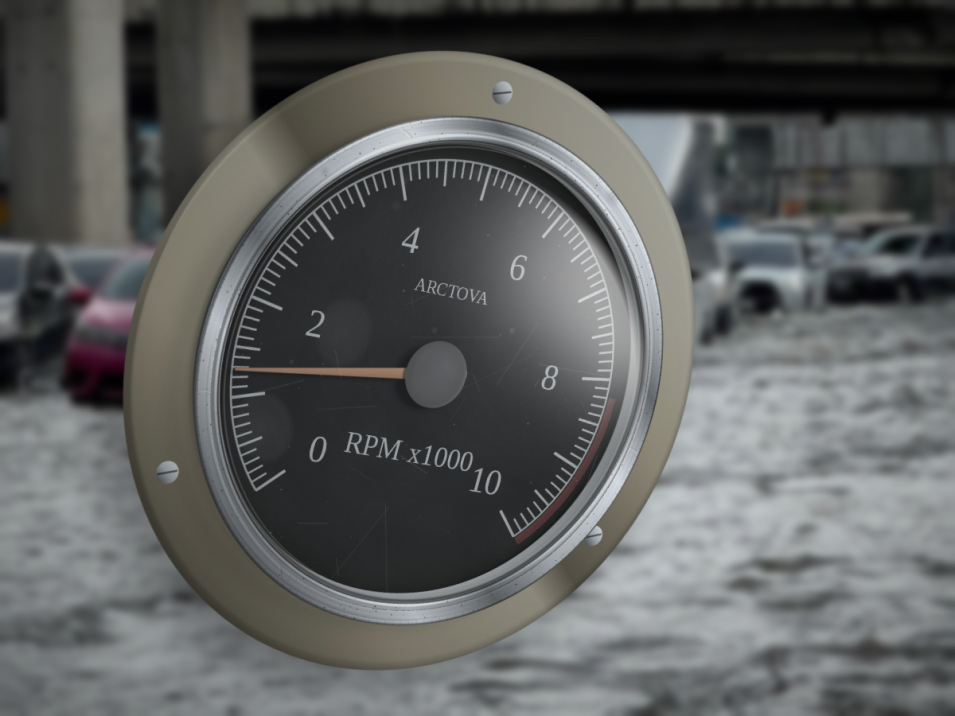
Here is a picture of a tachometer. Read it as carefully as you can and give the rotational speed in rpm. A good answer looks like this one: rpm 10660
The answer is rpm 1300
